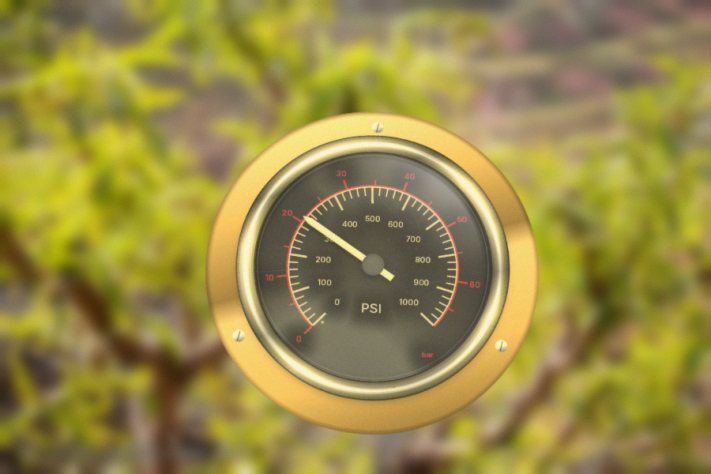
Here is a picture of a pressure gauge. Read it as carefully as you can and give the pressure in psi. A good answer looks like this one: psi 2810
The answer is psi 300
